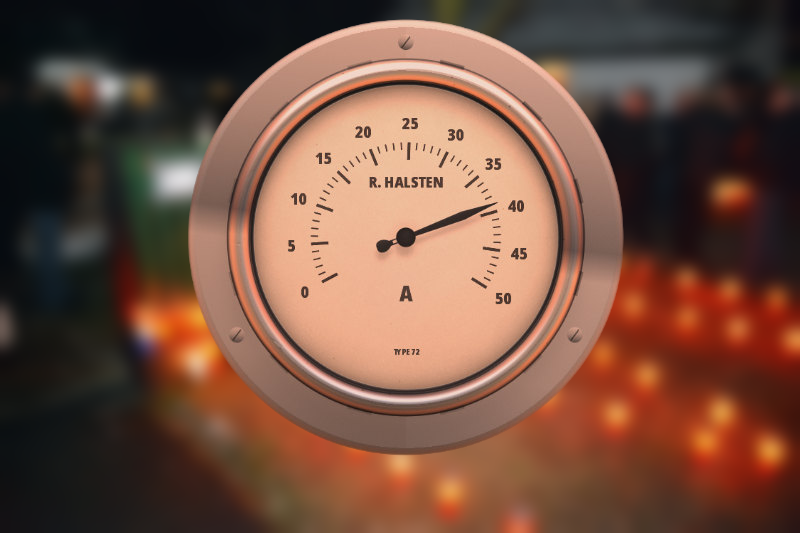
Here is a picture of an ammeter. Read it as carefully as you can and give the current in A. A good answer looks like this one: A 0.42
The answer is A 39
